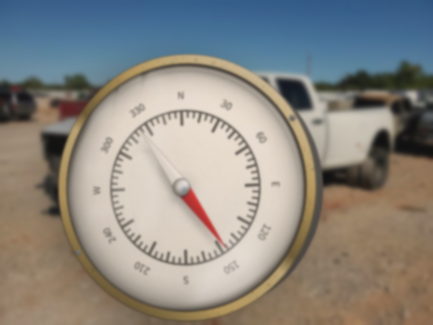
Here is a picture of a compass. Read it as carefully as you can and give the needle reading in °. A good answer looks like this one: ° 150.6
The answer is ° 145
